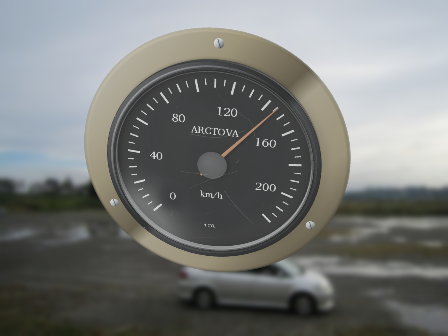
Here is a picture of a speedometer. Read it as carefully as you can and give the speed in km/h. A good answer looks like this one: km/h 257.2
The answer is km/h 145
